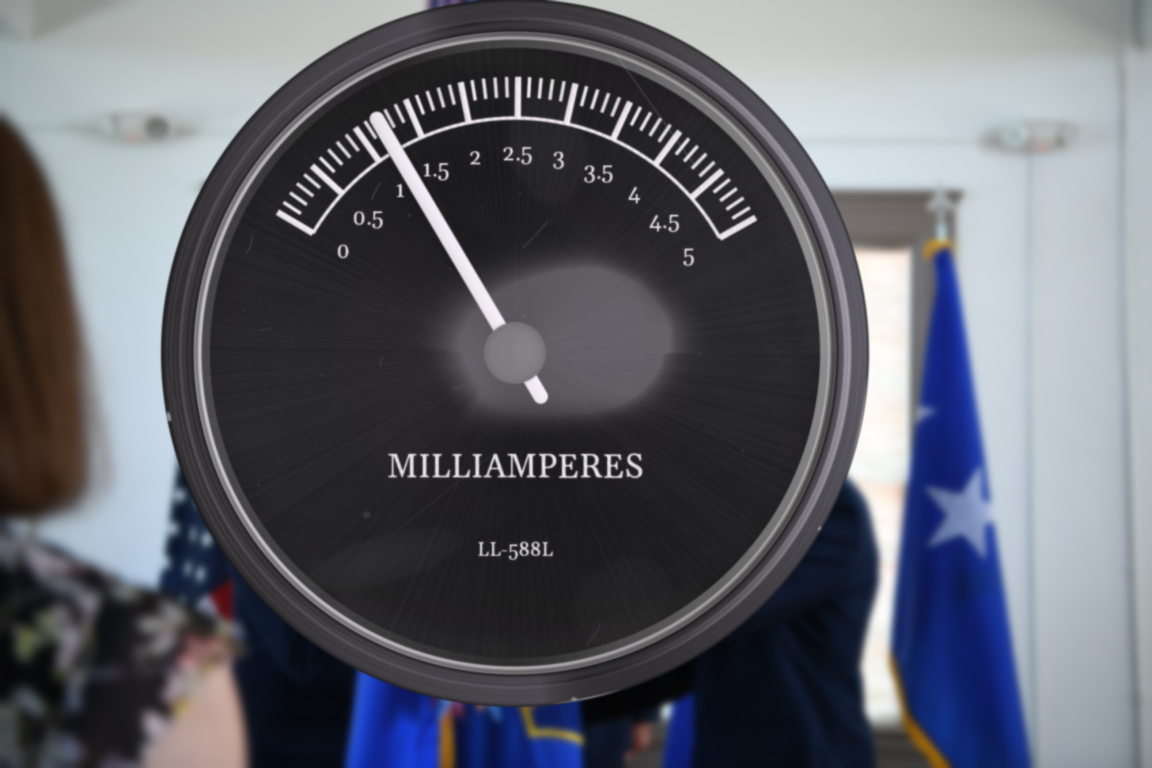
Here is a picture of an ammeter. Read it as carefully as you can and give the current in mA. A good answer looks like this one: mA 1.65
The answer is mA 1.2
